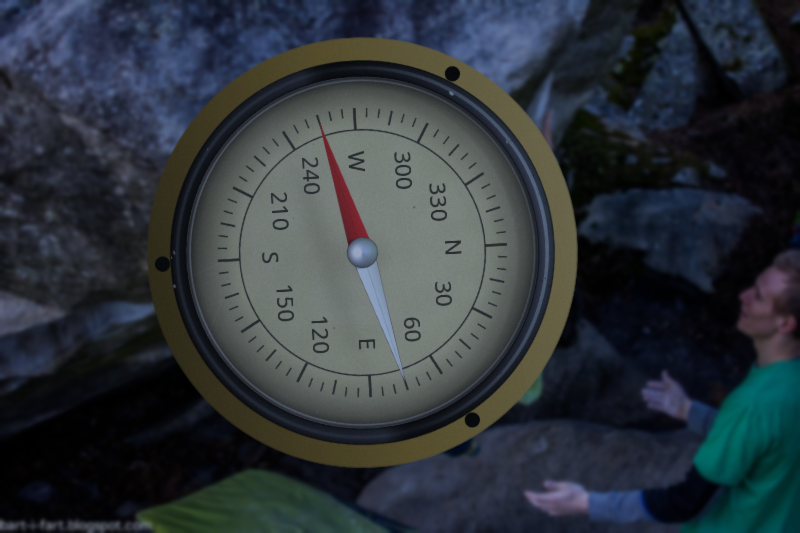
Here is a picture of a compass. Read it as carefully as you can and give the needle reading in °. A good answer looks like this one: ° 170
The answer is ° 255
